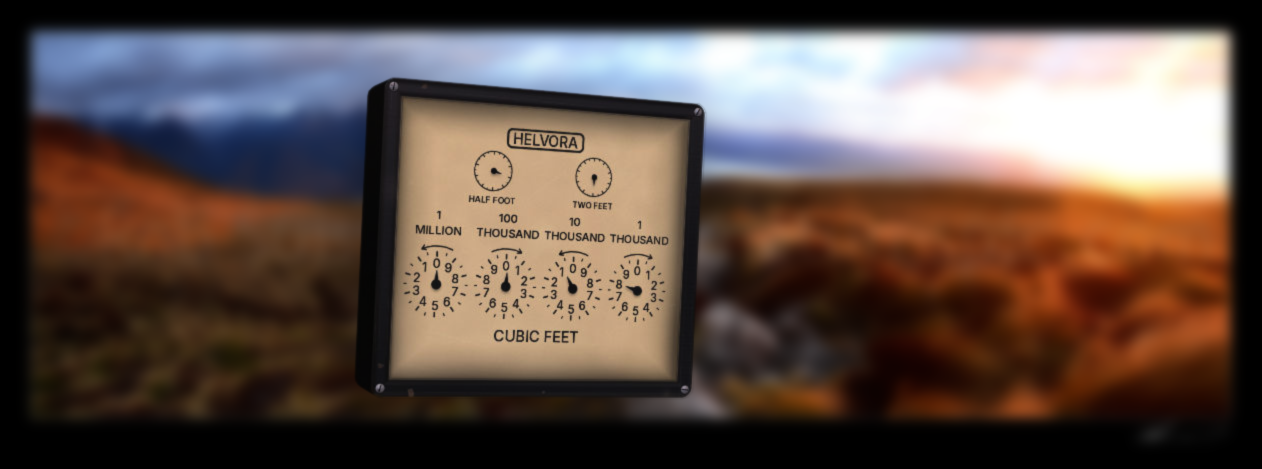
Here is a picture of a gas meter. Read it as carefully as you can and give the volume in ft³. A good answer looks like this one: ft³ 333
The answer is ft³ 800
